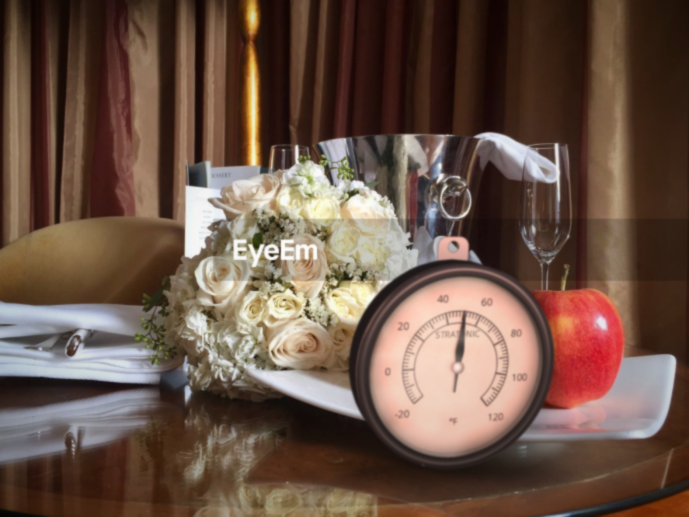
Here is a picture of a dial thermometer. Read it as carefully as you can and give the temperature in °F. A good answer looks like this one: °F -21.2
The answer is °F 50
